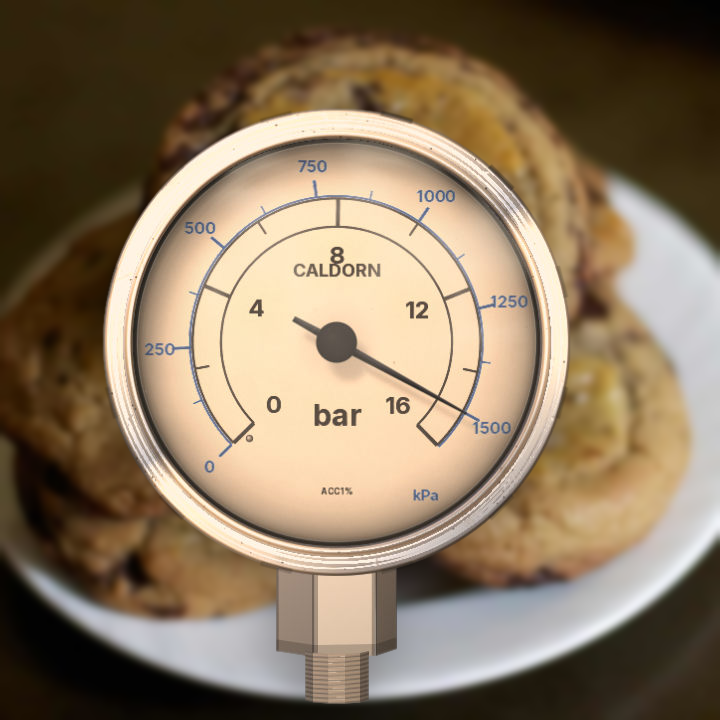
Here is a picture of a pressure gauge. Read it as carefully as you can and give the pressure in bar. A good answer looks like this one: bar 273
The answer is bar 15
